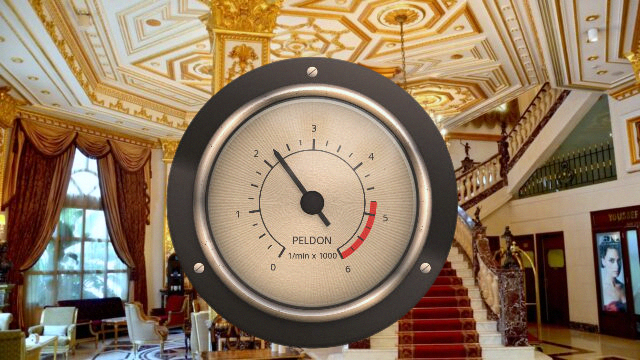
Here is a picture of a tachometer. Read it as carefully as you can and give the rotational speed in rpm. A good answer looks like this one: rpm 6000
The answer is rpm 2250
